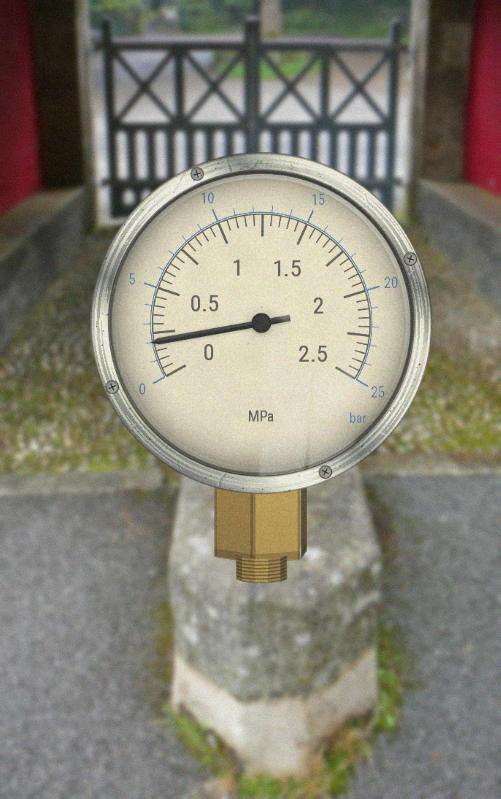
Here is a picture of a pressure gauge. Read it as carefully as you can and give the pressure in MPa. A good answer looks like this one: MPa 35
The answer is MPa 0.2
